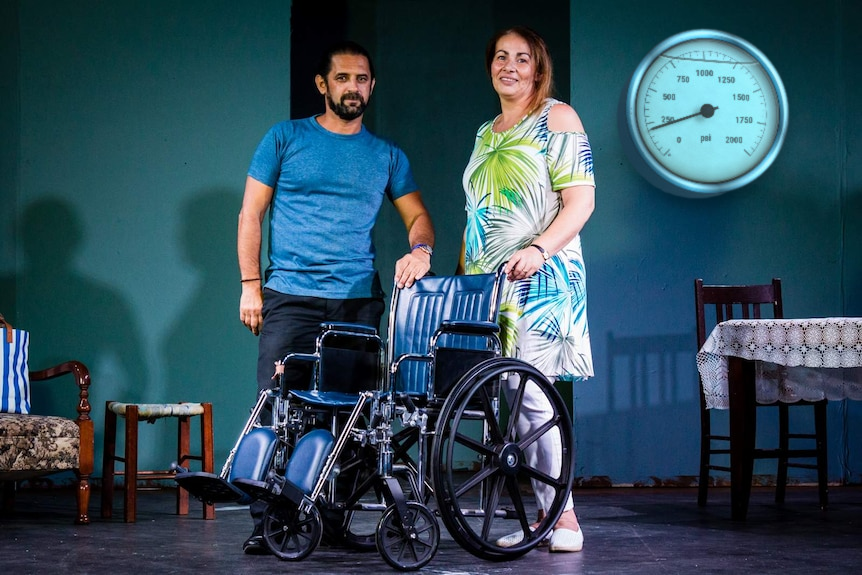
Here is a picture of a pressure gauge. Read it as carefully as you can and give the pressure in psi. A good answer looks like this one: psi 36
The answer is psi 200
